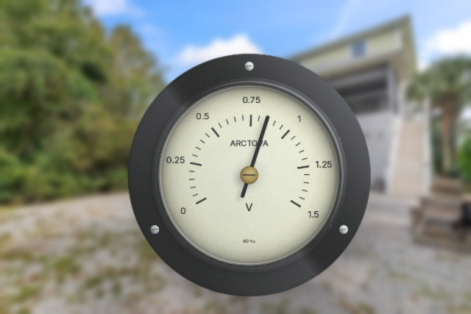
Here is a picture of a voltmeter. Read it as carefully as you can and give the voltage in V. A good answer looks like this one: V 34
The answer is V 0.85
